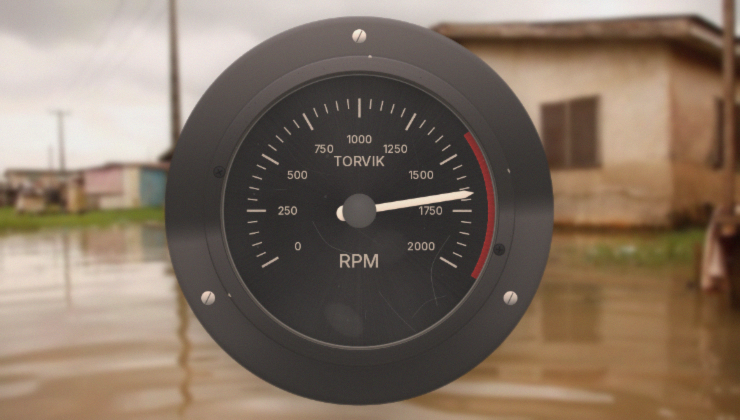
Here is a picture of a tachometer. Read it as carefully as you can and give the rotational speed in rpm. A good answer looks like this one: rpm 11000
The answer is rpm 1675
